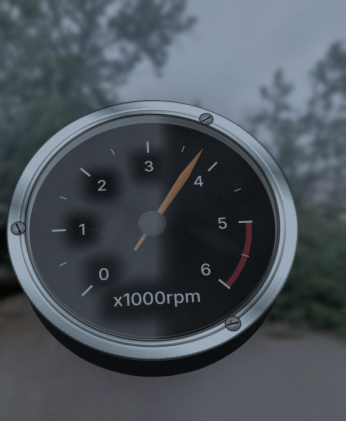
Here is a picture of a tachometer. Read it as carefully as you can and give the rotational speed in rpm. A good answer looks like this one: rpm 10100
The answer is rpm 3750
